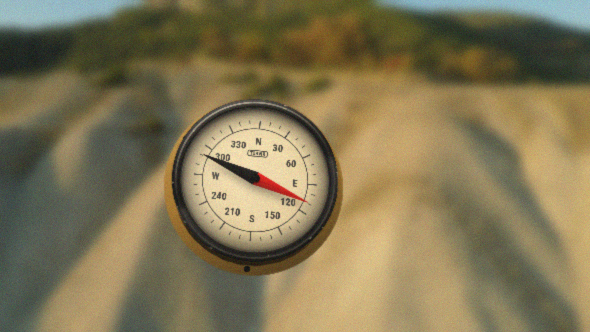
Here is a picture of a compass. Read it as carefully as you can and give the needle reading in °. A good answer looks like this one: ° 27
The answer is ° 110
